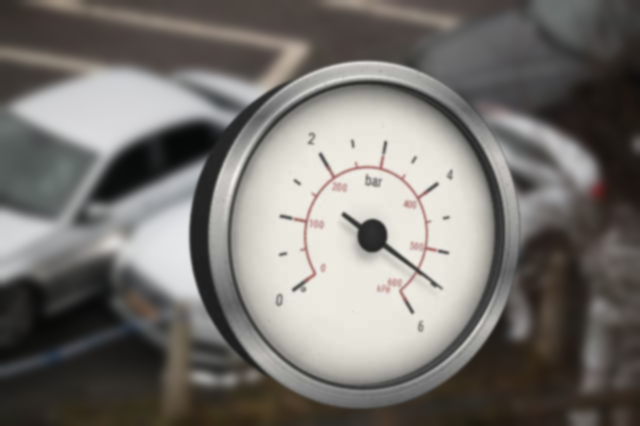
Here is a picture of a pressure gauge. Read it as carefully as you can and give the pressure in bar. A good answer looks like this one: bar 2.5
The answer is bar 5.5
